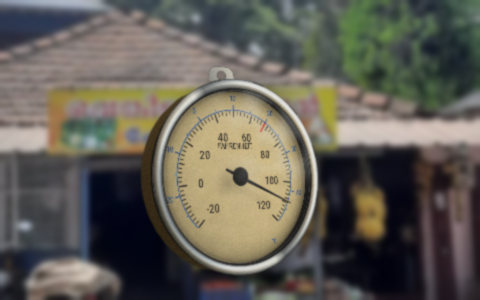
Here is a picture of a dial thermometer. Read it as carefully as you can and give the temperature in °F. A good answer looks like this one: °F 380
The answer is °F 110
